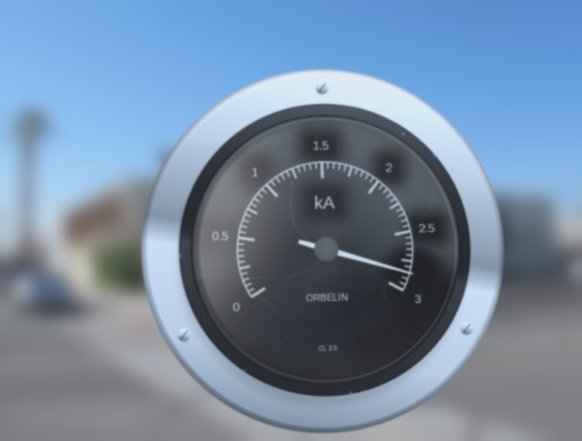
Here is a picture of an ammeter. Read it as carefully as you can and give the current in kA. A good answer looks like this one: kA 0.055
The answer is kA 2.85
